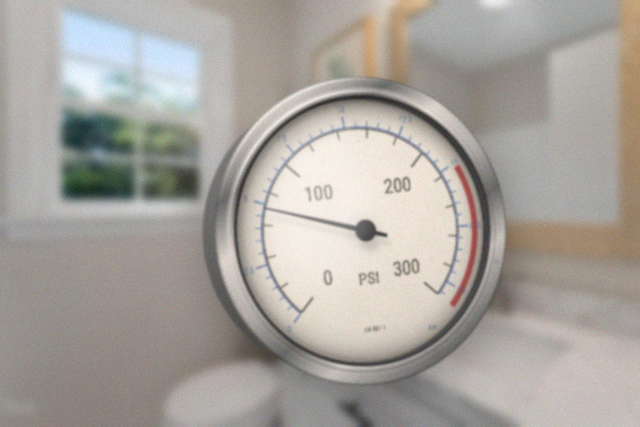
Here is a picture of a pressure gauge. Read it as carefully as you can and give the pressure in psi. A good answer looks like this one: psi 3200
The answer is psi 70
